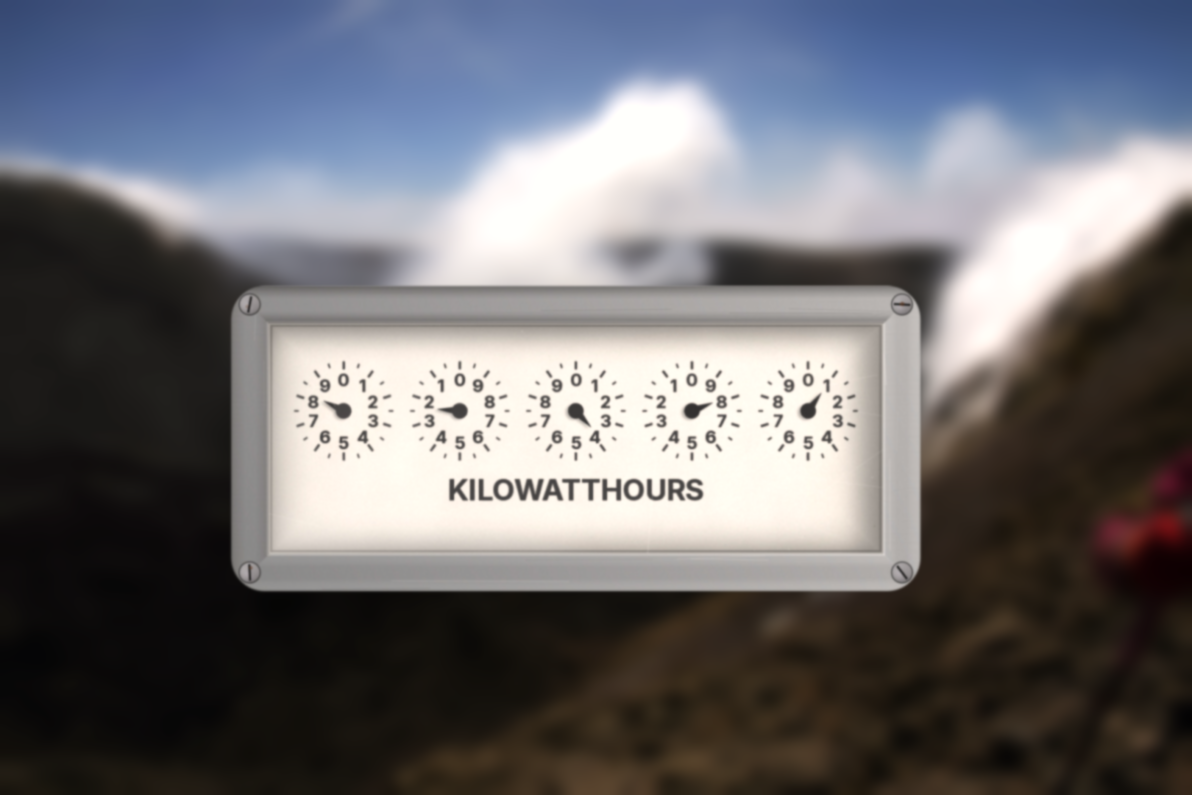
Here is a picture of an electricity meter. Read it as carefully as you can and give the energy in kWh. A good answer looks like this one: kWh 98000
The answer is kWh 82381
